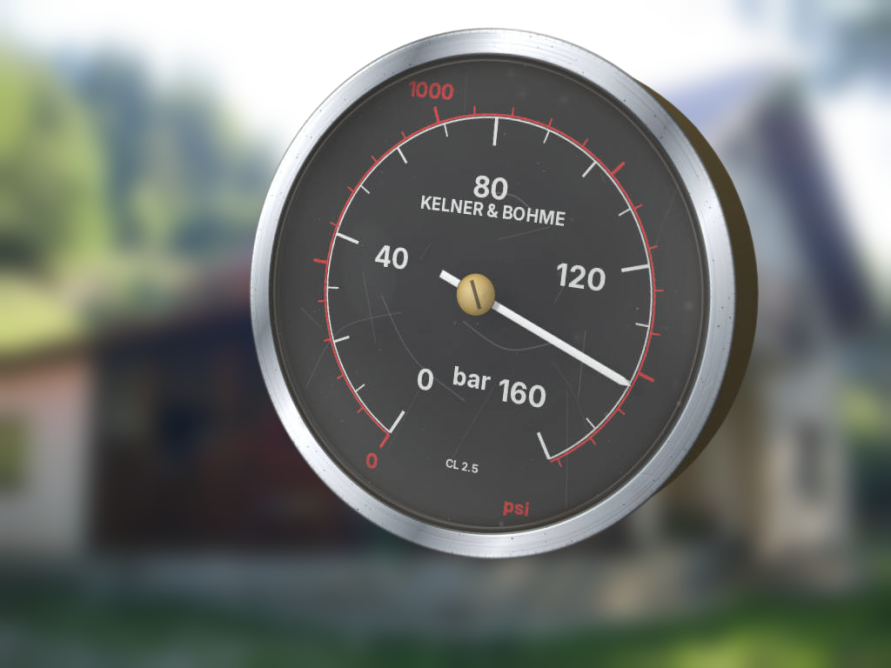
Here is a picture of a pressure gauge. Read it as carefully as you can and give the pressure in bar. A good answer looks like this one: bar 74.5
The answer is bar 140
